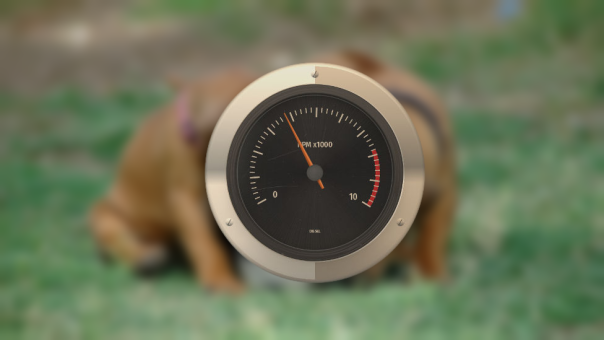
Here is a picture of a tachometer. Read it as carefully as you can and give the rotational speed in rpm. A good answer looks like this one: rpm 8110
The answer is rpm 3800
